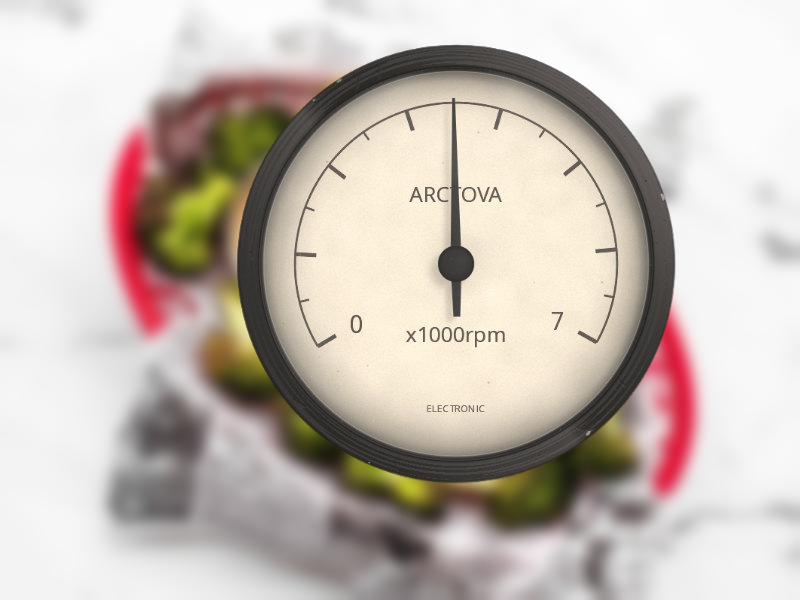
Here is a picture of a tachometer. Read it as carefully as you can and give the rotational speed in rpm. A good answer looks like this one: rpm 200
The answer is rpm 3500
